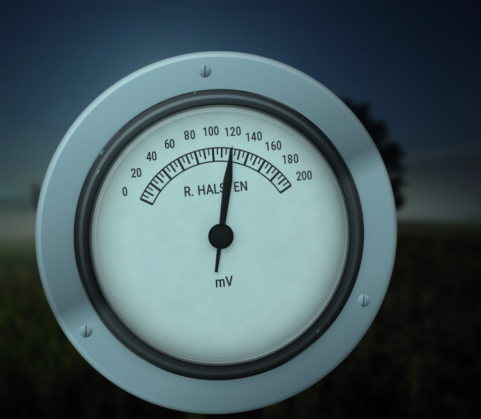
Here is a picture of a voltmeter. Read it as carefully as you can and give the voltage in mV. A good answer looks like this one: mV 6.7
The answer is mV 120
